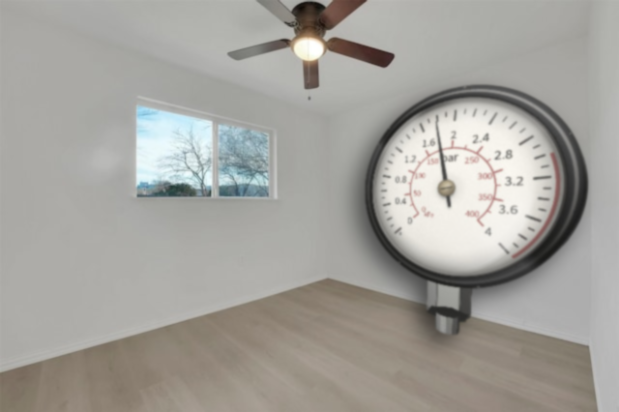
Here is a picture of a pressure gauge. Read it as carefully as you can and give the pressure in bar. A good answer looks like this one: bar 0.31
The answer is bar 1.8
